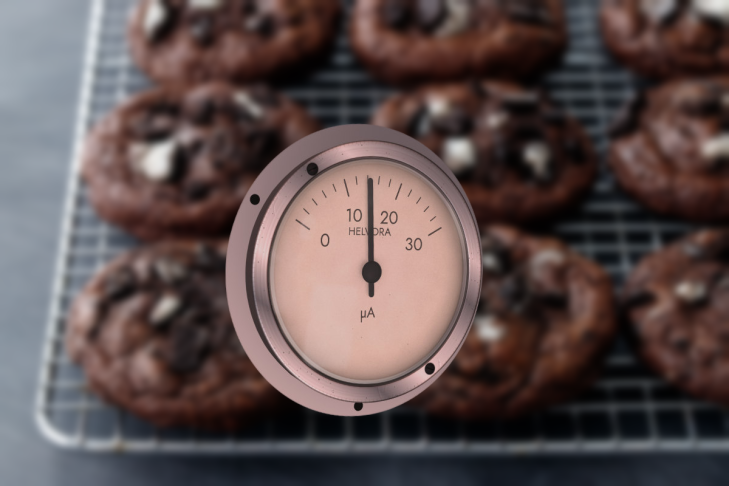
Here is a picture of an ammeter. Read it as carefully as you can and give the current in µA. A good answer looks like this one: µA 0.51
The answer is µA 14
